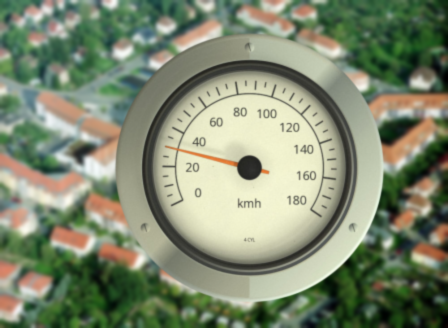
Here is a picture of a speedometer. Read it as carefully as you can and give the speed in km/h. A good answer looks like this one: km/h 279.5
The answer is km/h 30
